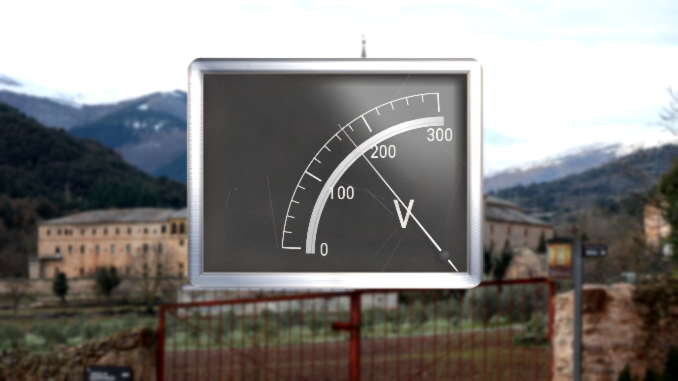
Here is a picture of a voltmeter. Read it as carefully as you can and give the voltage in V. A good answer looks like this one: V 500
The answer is V 170
